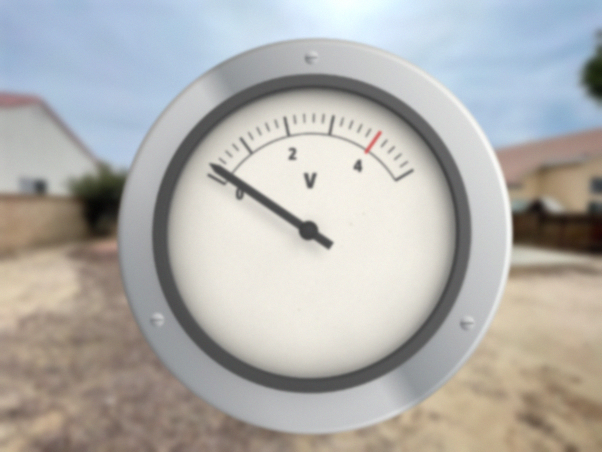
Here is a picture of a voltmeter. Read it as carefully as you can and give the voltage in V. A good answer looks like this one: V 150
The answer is V 0.2
